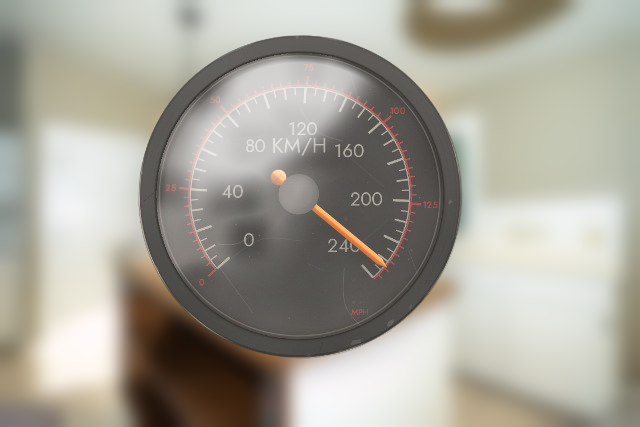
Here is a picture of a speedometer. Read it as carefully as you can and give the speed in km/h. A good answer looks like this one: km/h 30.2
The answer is km/h 232.5
